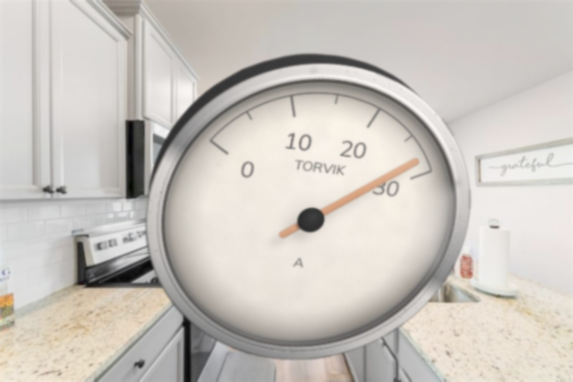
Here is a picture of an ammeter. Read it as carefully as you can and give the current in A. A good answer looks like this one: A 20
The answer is A 27.5
